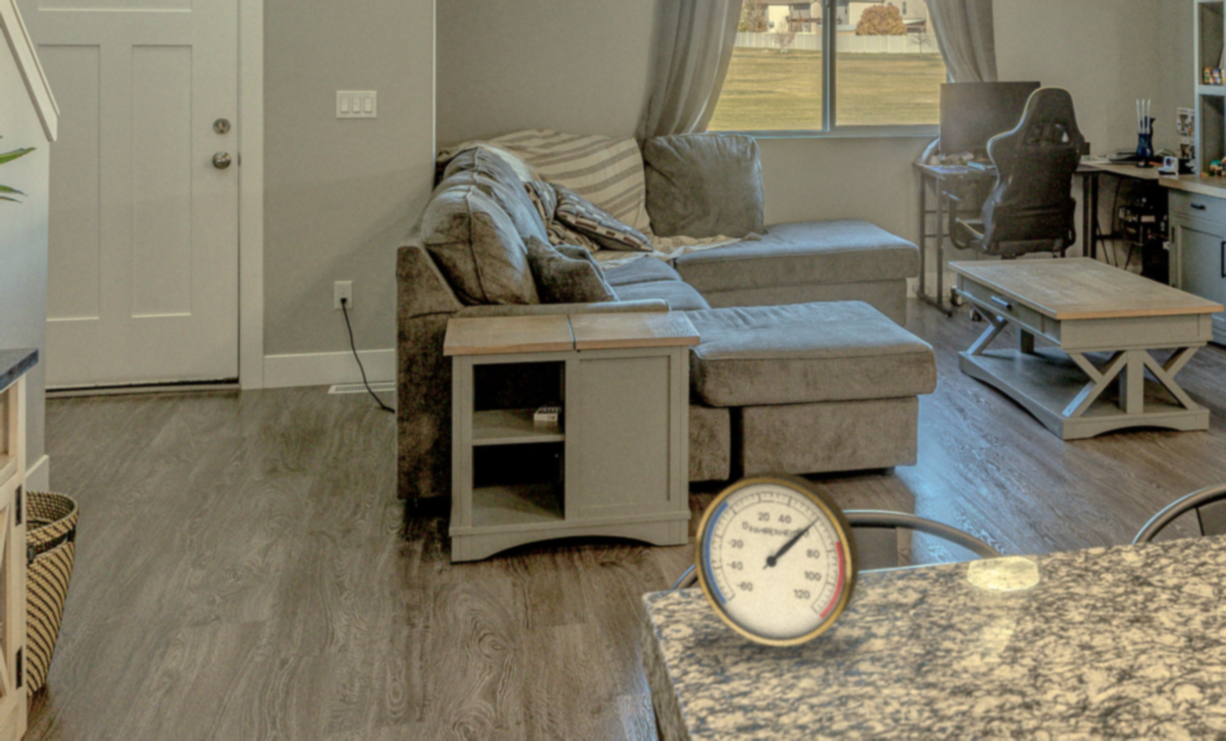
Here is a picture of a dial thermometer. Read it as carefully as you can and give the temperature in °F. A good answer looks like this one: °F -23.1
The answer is °F 60
